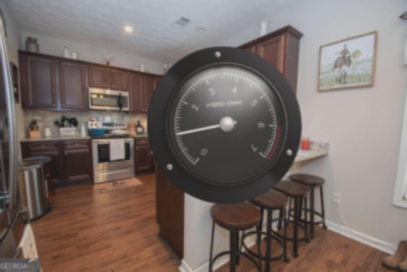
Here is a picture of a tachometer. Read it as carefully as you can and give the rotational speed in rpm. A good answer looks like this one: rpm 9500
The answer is rpm 1000
